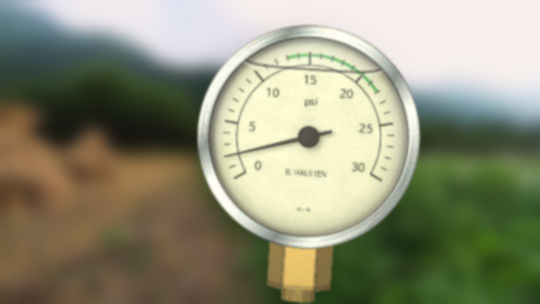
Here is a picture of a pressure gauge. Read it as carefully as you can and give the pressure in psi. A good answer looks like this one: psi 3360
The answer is psi 2
